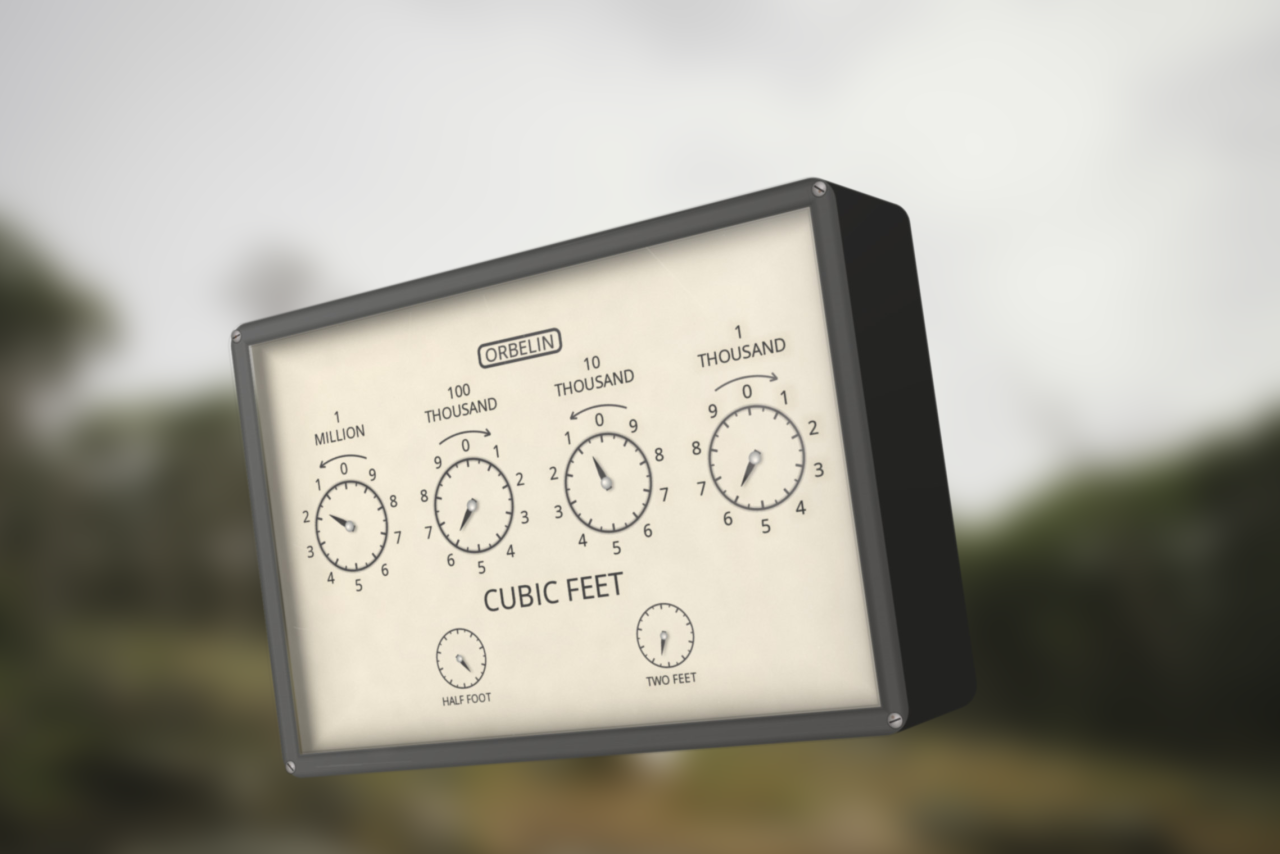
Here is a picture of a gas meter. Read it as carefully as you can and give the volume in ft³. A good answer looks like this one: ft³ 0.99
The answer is ft³ 160600
